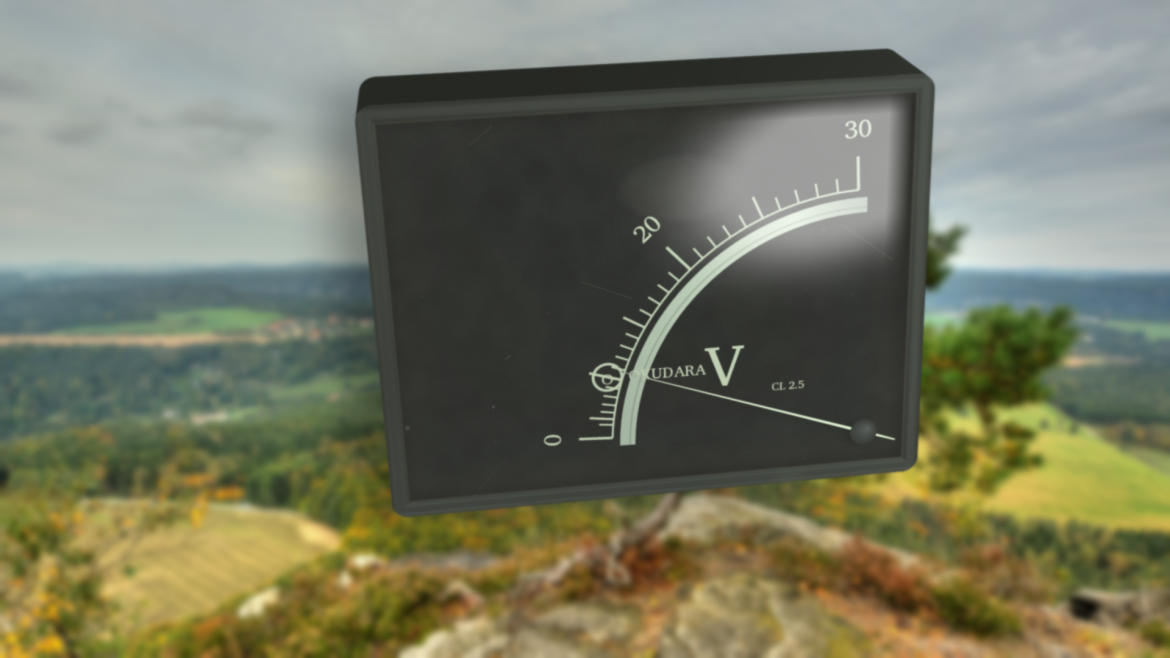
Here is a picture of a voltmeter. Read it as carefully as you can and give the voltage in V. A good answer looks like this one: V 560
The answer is V 11
